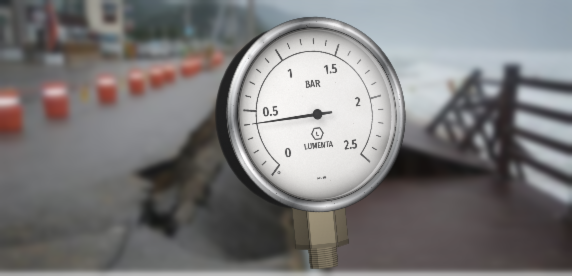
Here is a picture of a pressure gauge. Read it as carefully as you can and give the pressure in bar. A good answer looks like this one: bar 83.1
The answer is bar 0.4
